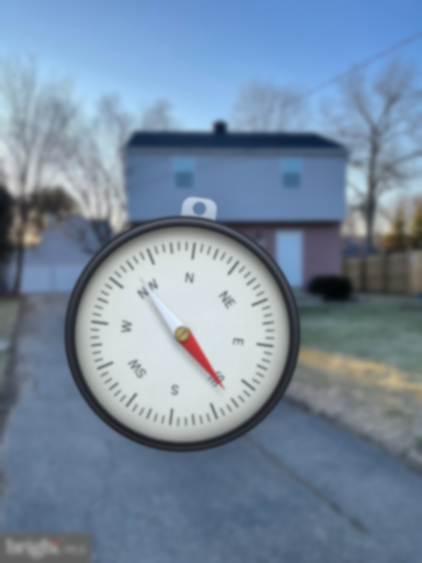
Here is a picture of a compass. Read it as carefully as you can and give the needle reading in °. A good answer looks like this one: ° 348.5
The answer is ° 135
